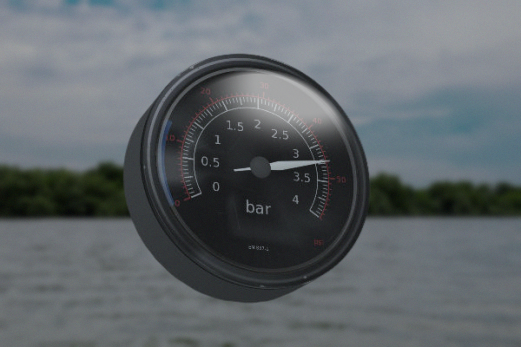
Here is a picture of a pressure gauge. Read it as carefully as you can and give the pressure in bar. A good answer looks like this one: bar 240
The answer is bar 3.25
